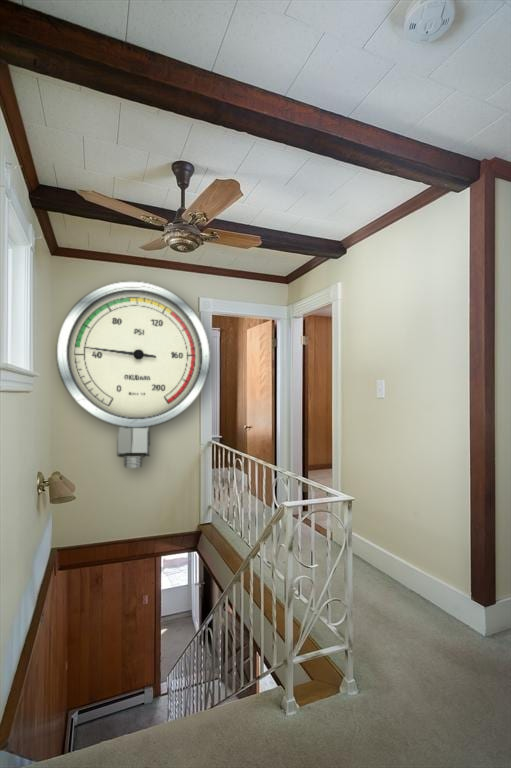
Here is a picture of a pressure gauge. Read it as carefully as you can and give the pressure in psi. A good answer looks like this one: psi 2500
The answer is psi 45
